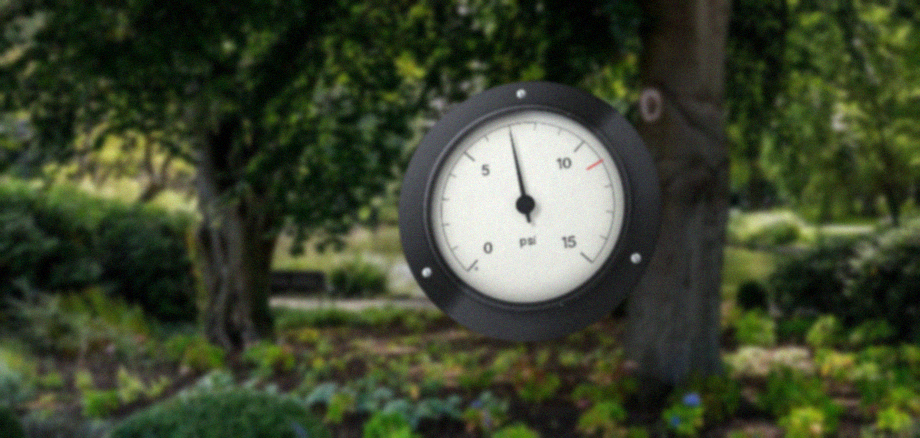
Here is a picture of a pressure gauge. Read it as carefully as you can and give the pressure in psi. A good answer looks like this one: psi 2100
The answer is psi 7
